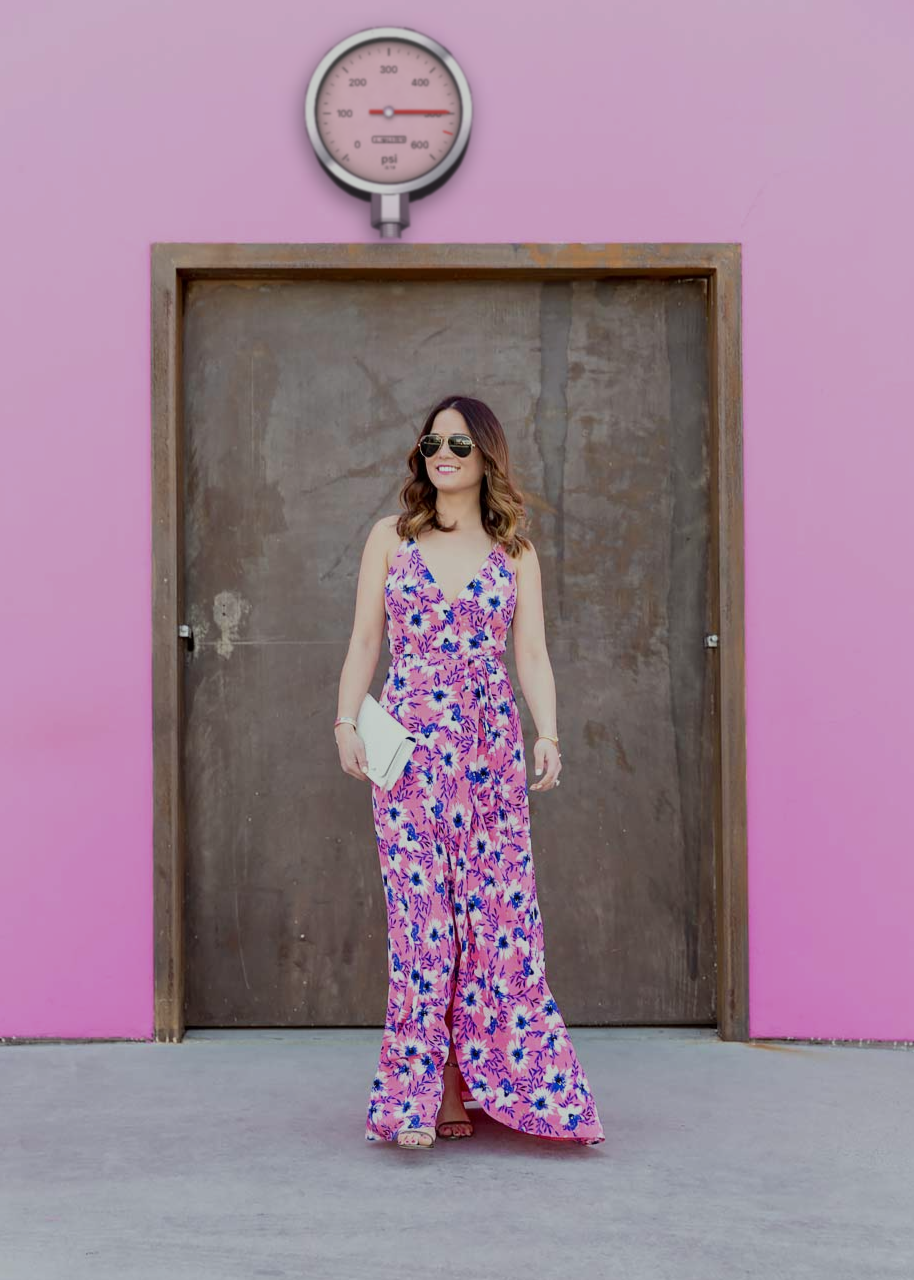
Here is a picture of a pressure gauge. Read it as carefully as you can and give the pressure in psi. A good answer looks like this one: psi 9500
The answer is psi 500
